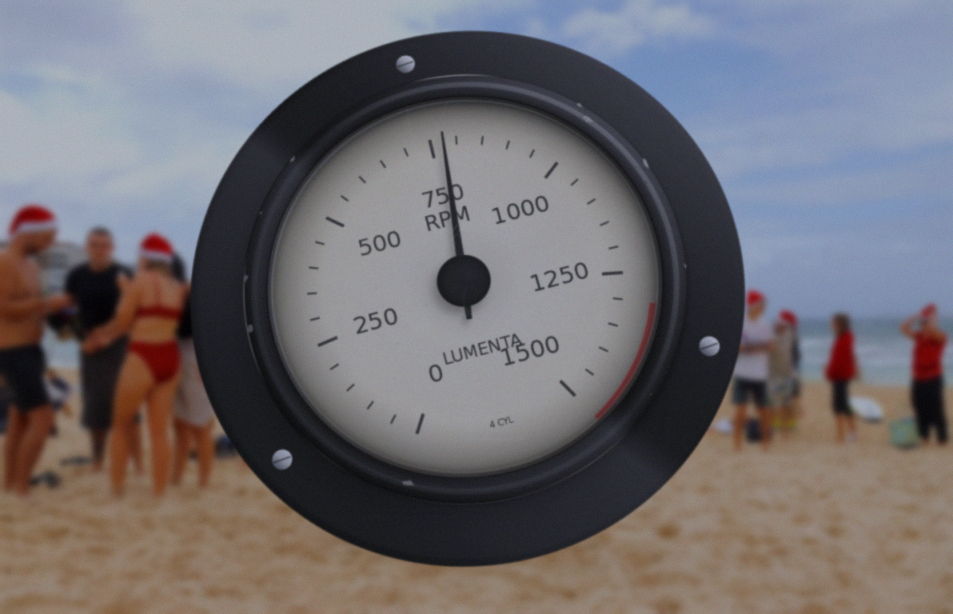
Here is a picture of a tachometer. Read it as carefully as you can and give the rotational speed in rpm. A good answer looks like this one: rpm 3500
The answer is rpm 775
